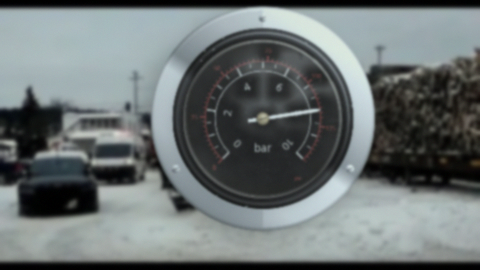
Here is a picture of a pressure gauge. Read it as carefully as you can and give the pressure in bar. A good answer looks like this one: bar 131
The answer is bar 8
